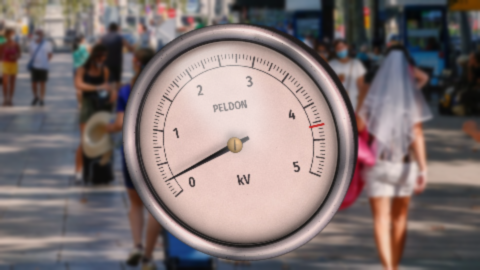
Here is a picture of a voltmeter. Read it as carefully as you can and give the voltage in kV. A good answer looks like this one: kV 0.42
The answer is kV 0.25
